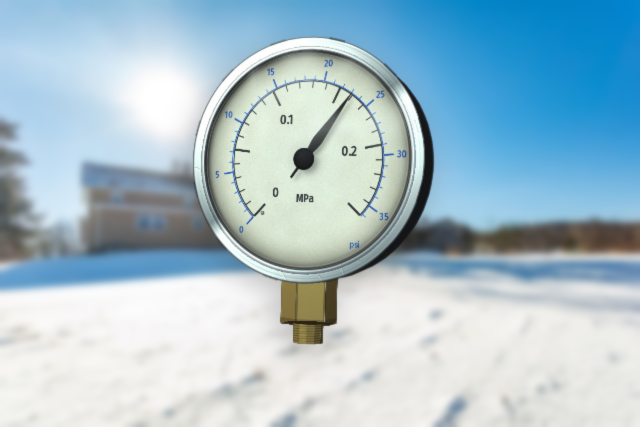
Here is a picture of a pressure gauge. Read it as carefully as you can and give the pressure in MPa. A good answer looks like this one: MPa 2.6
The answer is MPa 0.16
